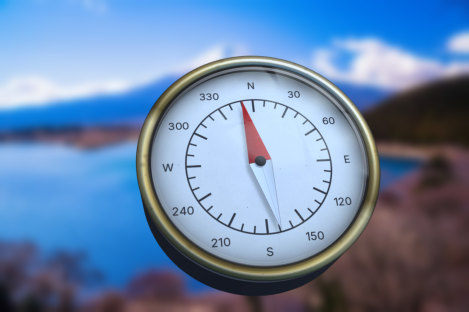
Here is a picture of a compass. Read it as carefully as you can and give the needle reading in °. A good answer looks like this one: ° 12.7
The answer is ° 350
